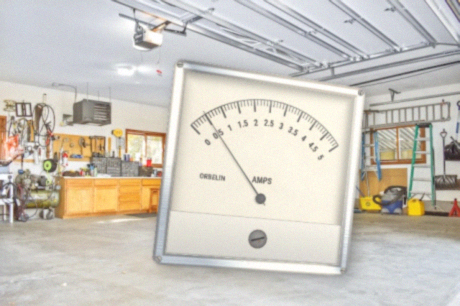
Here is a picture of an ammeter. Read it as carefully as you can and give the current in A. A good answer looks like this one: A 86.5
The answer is A 0.5
